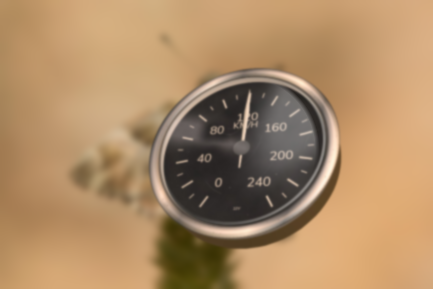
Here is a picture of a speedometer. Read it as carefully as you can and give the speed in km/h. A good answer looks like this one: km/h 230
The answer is km/h 120
